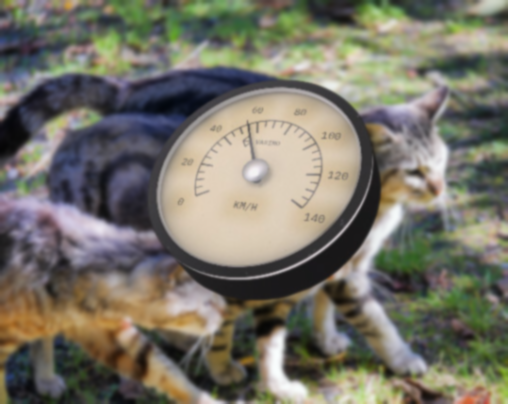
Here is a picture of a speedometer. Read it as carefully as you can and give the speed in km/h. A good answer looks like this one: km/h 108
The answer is km/h 55
